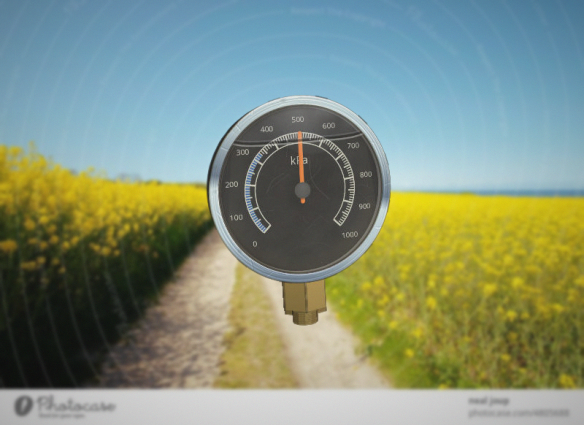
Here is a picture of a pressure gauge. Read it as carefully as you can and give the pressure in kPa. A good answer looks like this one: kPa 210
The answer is kPa 500
